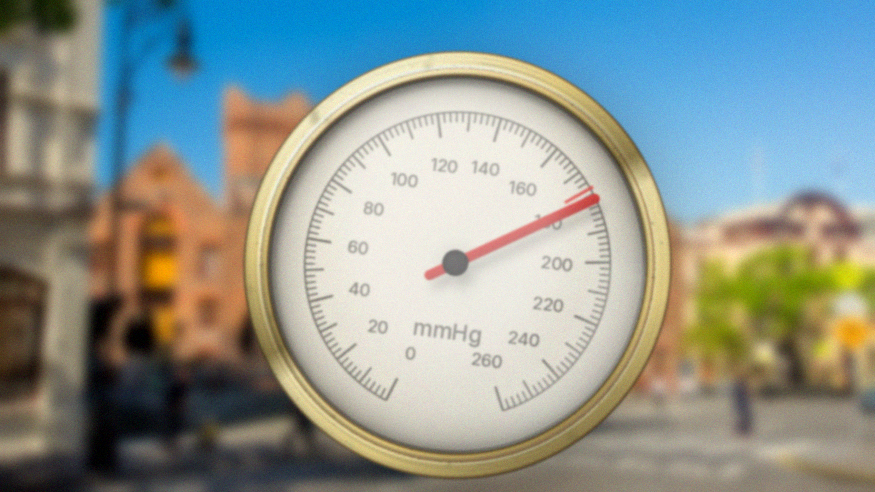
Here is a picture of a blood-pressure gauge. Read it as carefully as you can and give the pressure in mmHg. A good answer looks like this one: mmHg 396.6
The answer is mmHg 180
